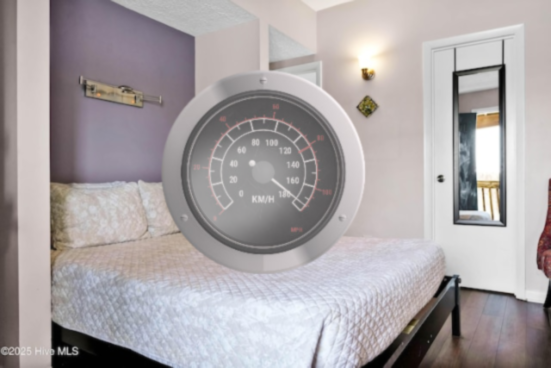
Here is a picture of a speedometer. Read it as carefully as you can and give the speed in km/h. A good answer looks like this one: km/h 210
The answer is km/h 175
